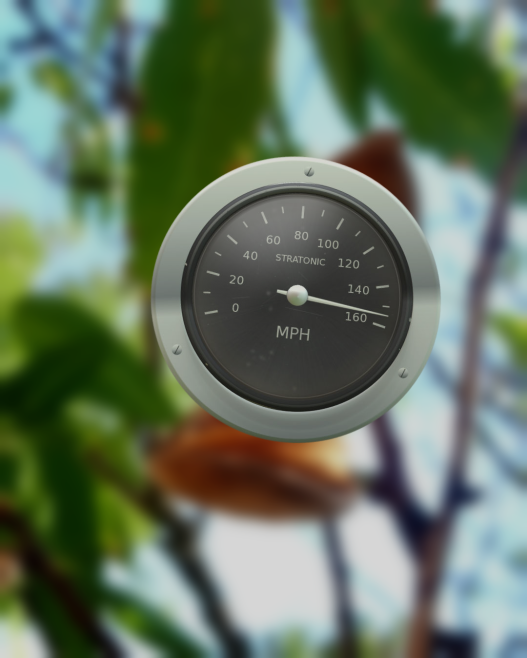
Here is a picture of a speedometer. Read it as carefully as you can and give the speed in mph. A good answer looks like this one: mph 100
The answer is mph 155
